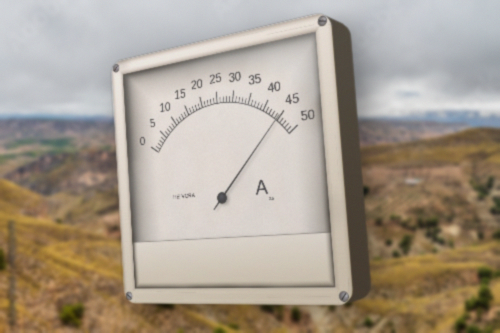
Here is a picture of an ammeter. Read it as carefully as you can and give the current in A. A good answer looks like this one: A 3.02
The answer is A 45
